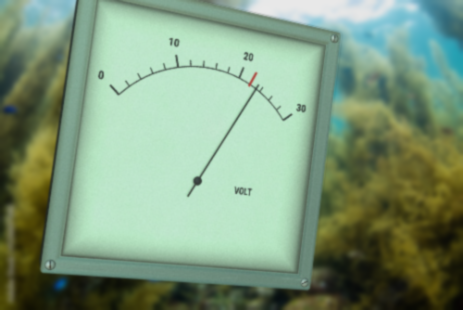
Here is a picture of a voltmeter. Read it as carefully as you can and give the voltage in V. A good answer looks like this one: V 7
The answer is V 23
